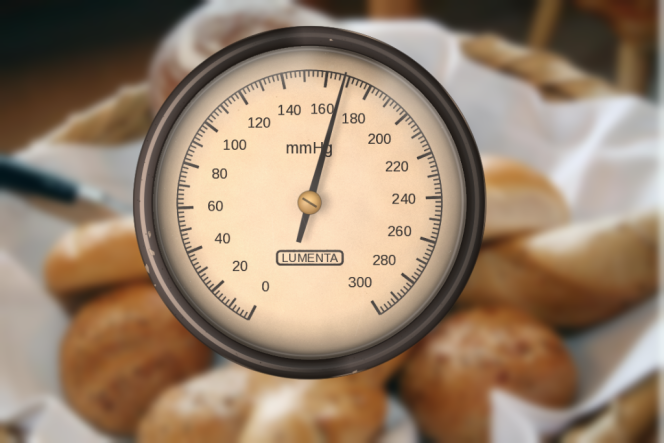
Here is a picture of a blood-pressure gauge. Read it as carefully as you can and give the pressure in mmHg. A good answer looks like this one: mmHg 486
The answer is mmHg 168
